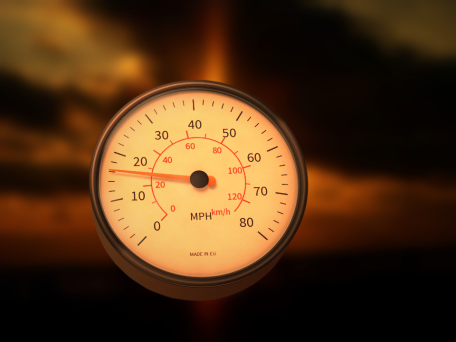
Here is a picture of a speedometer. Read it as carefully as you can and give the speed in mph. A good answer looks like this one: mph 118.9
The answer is mph 16
